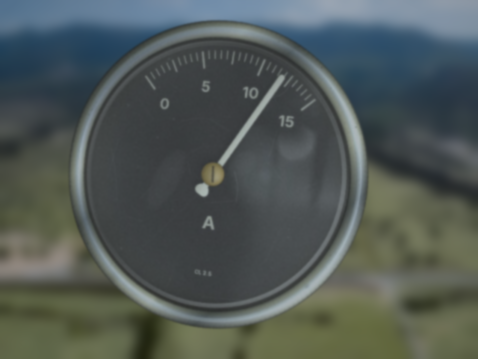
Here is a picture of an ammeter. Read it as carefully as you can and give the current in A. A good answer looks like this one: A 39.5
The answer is A 12
